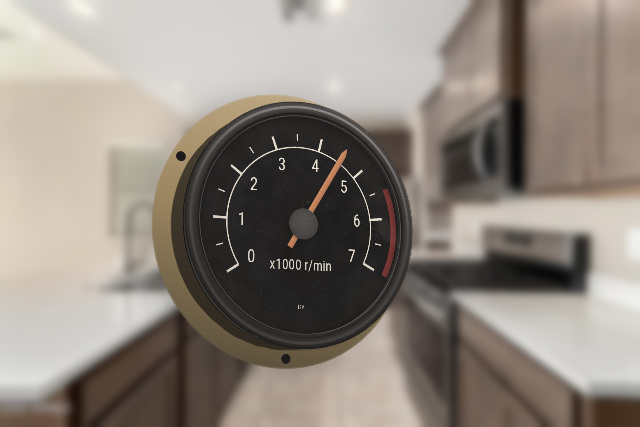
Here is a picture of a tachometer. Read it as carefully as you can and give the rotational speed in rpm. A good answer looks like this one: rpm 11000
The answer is rpm 4500
